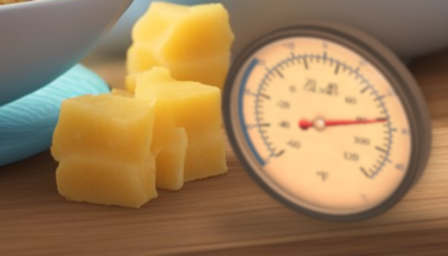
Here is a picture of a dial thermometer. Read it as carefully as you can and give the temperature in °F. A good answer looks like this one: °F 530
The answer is °F 80
